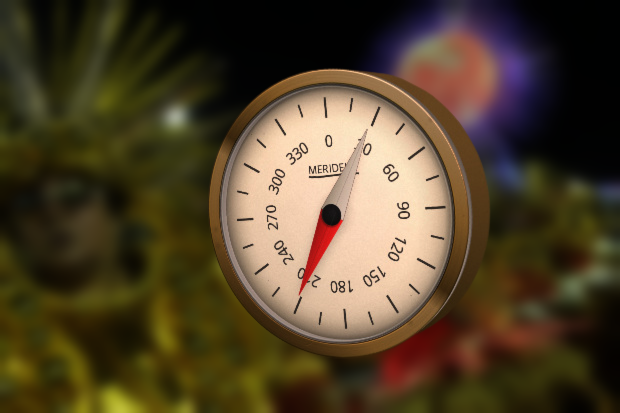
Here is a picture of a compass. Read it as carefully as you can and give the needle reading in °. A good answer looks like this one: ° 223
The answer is ° 210
